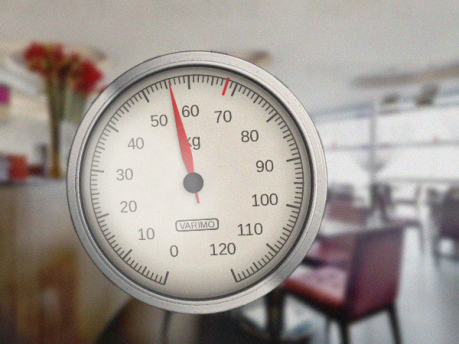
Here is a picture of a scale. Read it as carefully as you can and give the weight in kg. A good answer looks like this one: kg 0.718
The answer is kg 56
